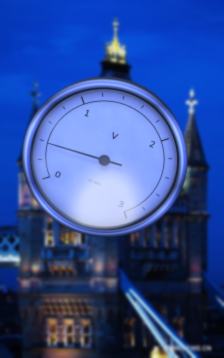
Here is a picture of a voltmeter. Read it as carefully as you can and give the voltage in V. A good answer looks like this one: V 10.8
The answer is V 0.4
